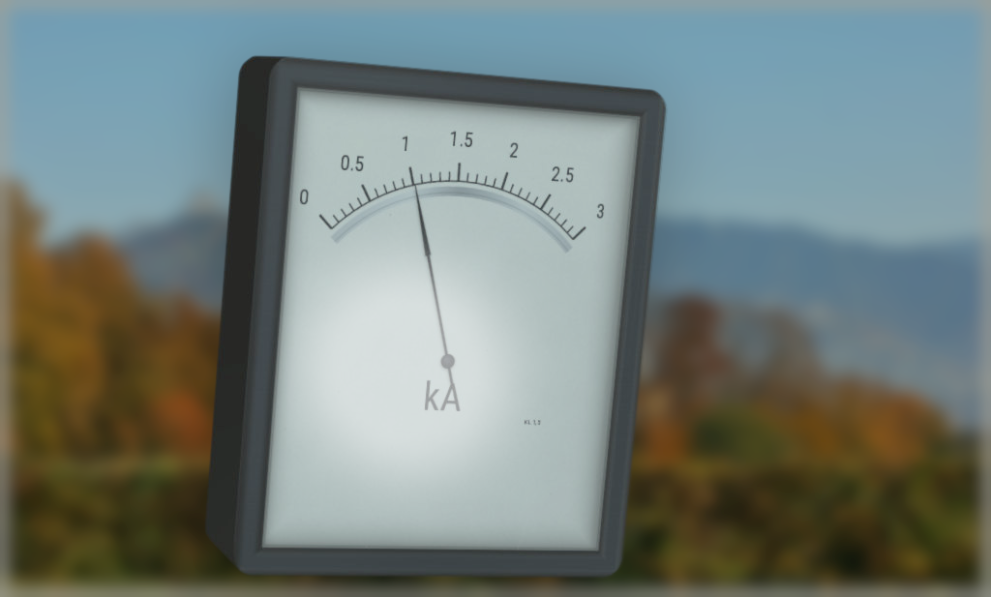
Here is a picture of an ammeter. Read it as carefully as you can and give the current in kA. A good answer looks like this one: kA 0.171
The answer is kA 1
